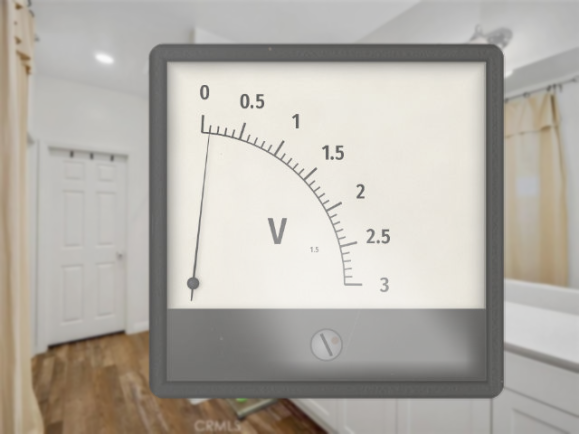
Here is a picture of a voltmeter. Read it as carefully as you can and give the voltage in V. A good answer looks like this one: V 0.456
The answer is V 0.1
